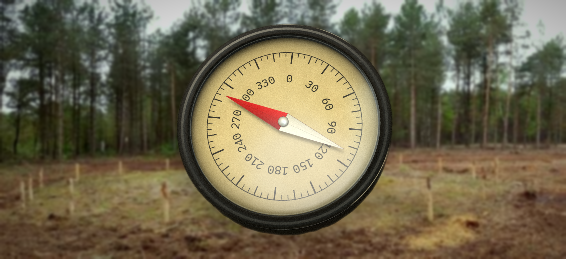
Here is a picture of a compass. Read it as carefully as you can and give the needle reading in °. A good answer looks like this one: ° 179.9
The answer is ° 290
